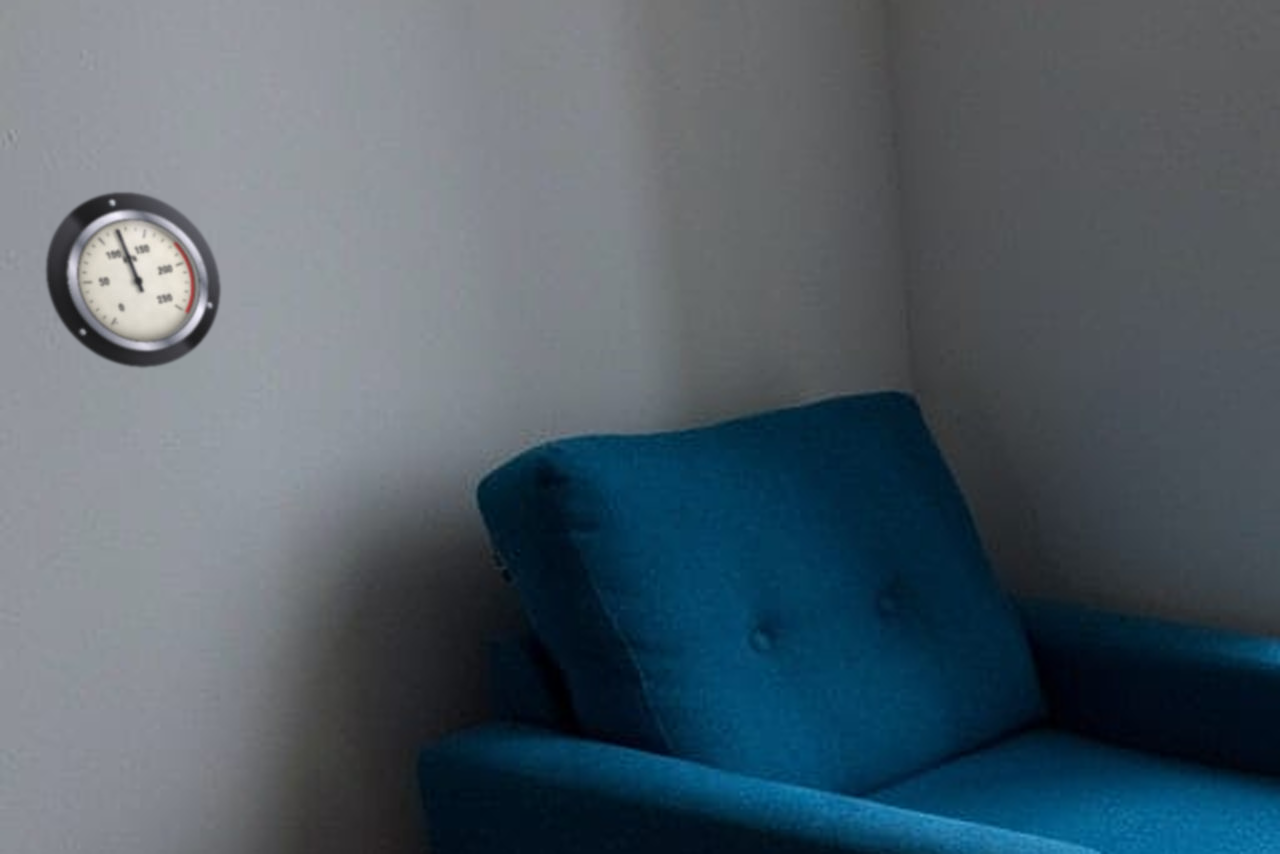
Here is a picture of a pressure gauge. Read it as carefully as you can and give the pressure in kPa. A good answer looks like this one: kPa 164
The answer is kPa 120
